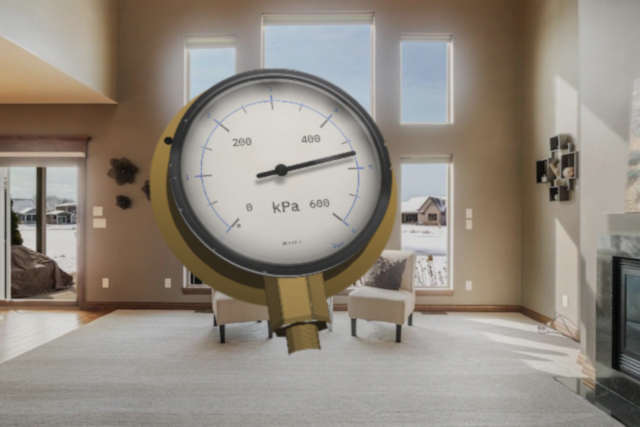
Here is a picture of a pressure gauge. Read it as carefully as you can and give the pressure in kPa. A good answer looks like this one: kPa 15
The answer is kPa 475
